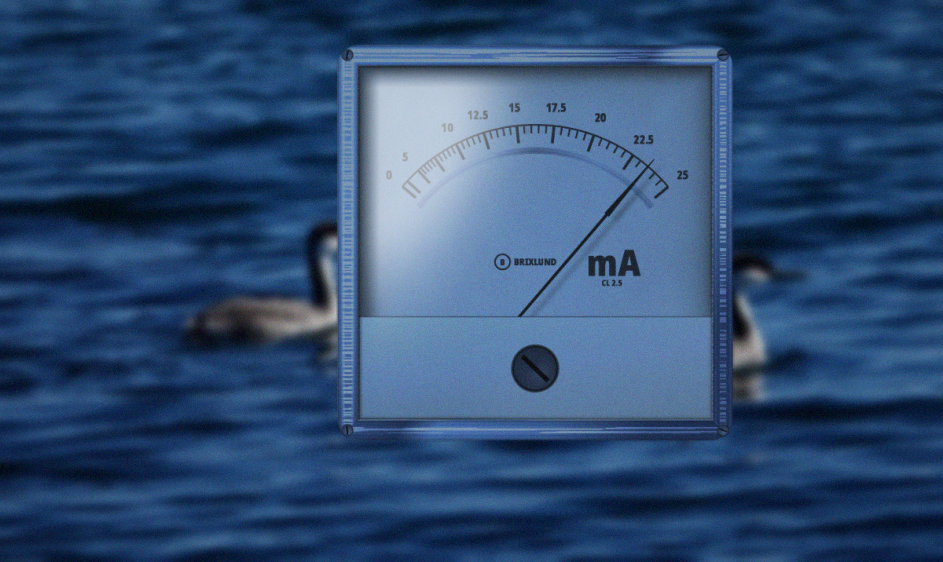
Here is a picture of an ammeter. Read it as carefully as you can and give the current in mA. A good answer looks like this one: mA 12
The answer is mA 23.5
